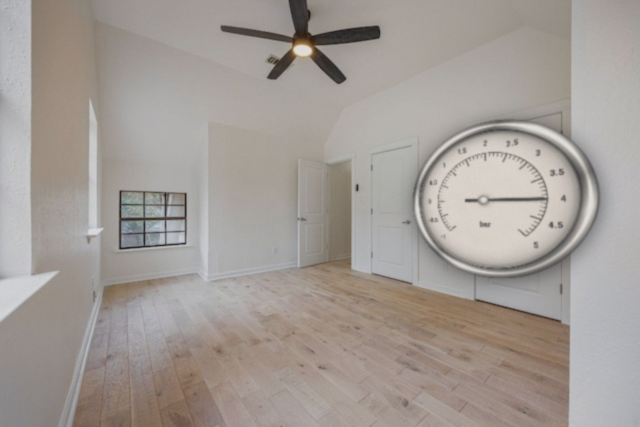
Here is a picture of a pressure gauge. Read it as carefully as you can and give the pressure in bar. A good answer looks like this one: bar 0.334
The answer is bar 4
